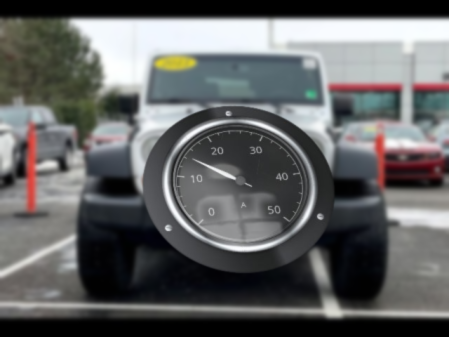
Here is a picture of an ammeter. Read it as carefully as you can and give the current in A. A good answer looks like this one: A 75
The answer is A 14
